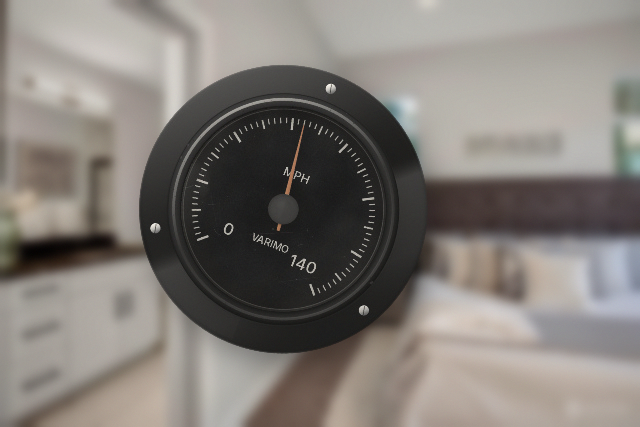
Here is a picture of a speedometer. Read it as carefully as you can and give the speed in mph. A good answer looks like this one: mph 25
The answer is mph 64
